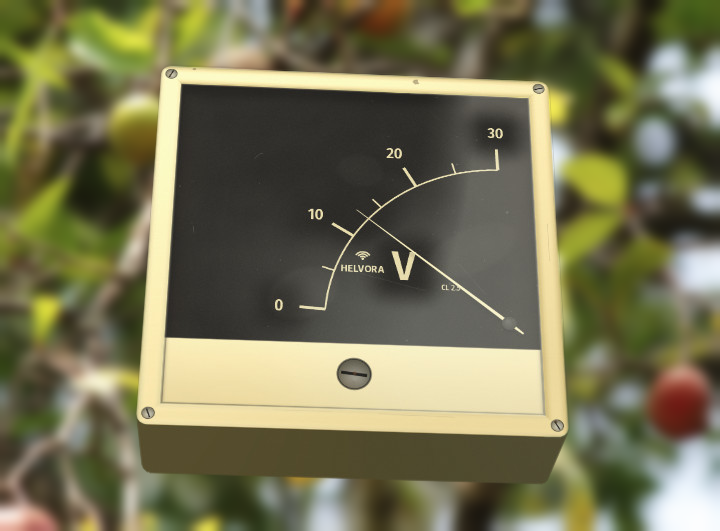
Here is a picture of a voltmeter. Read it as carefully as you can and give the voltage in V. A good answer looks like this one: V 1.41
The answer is V 12.5
